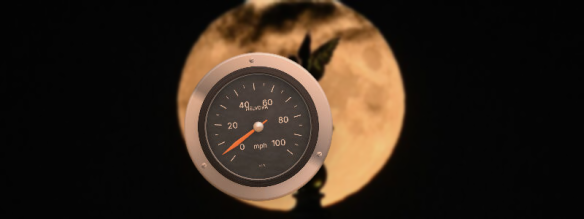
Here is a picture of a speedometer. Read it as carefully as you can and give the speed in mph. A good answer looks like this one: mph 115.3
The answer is mph 5
